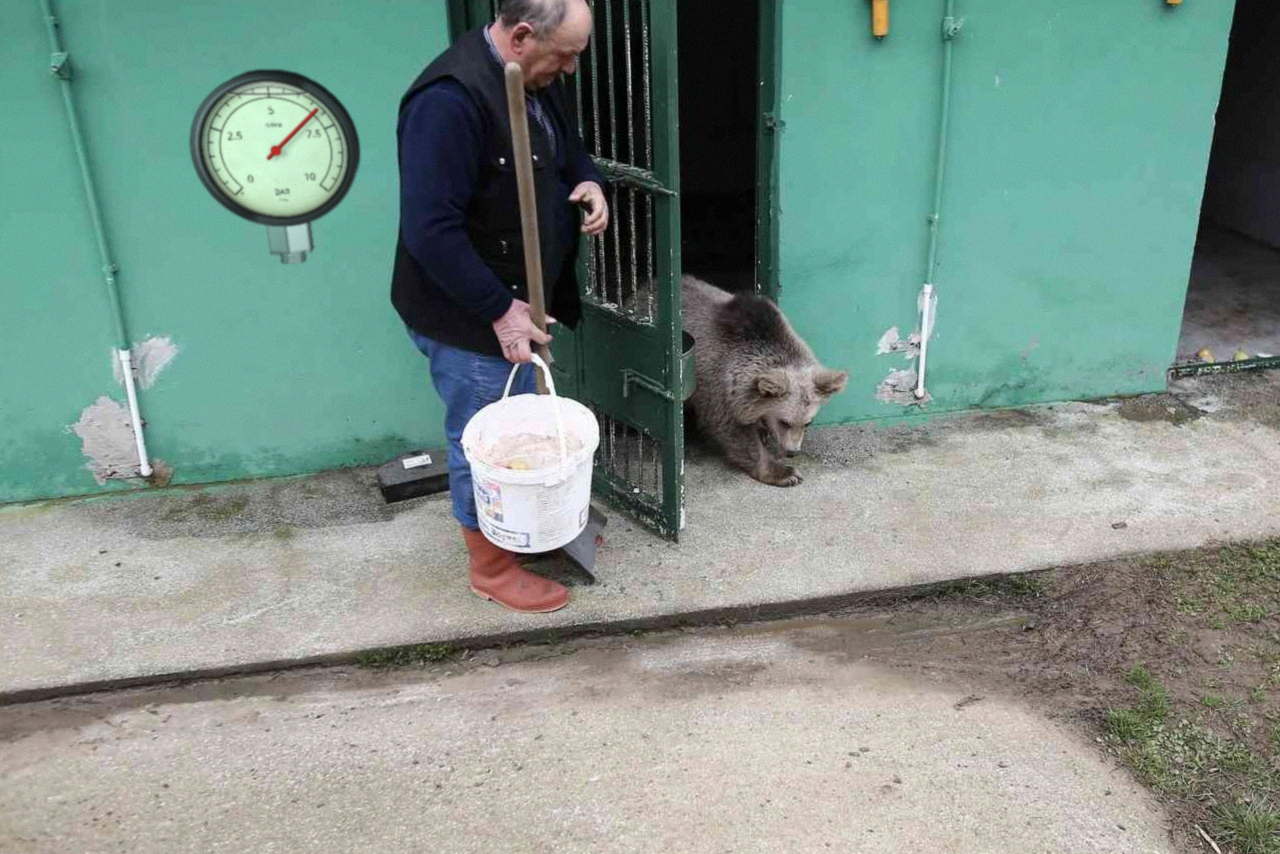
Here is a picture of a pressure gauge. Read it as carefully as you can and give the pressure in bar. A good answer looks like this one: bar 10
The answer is bar 6.75
